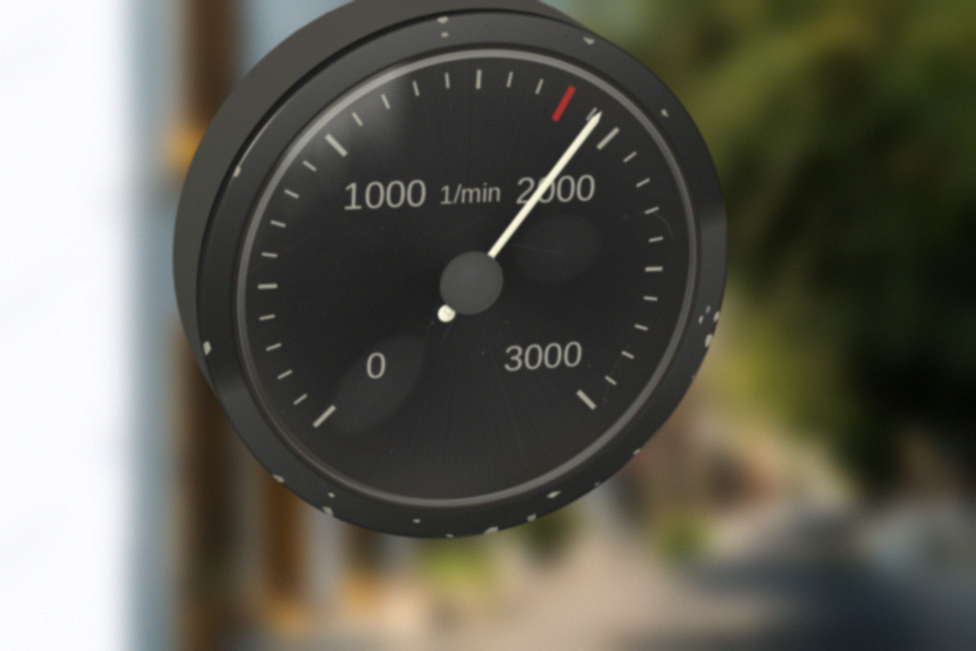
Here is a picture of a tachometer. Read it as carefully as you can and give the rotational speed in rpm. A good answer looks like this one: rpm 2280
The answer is rpm 1900
